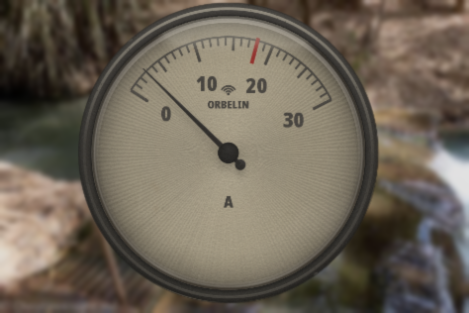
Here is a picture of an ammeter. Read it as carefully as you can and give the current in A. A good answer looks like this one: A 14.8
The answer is A 3
